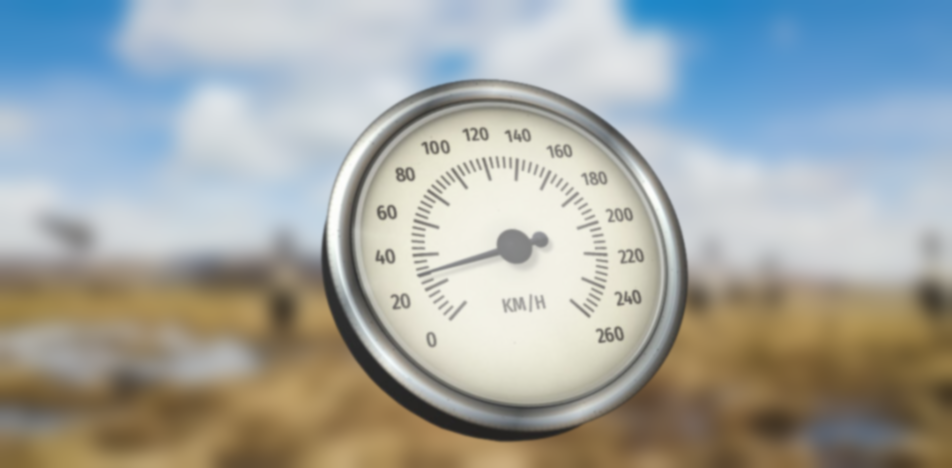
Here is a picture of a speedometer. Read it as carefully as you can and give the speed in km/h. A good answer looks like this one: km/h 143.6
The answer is km/h 28
